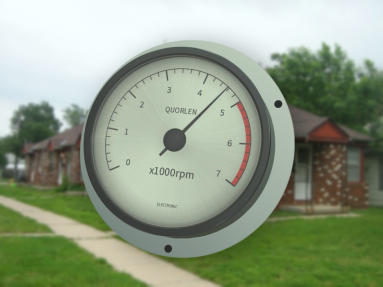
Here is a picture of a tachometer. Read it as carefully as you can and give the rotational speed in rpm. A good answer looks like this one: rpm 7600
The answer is rpm 4600
